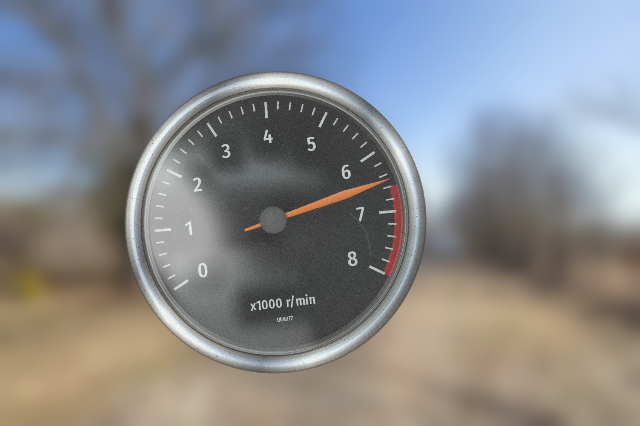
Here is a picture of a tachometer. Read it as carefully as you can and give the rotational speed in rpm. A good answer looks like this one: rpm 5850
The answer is rpm 6500
